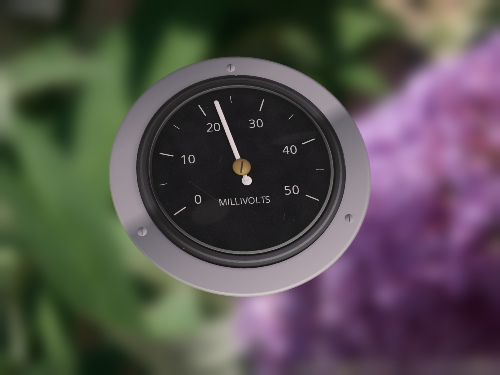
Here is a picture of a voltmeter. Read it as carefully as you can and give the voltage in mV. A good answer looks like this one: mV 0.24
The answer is mV 22.5
